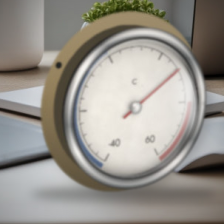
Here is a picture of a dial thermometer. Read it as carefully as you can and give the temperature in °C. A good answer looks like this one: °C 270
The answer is °C 28
